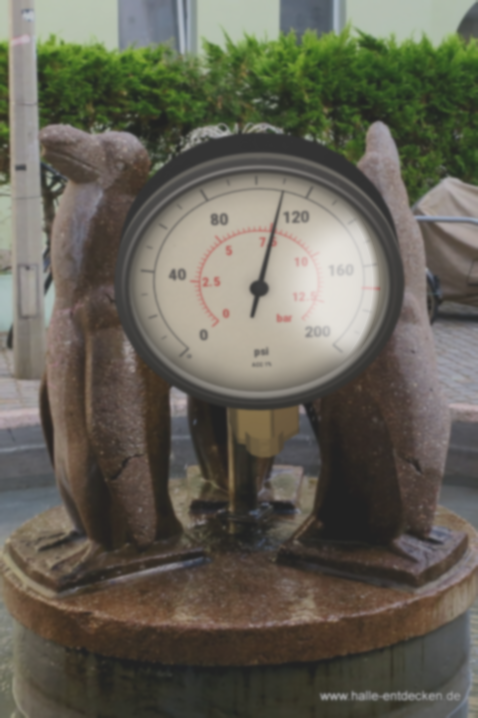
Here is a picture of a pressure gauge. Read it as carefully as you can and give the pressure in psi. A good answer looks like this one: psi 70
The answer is psi 110
